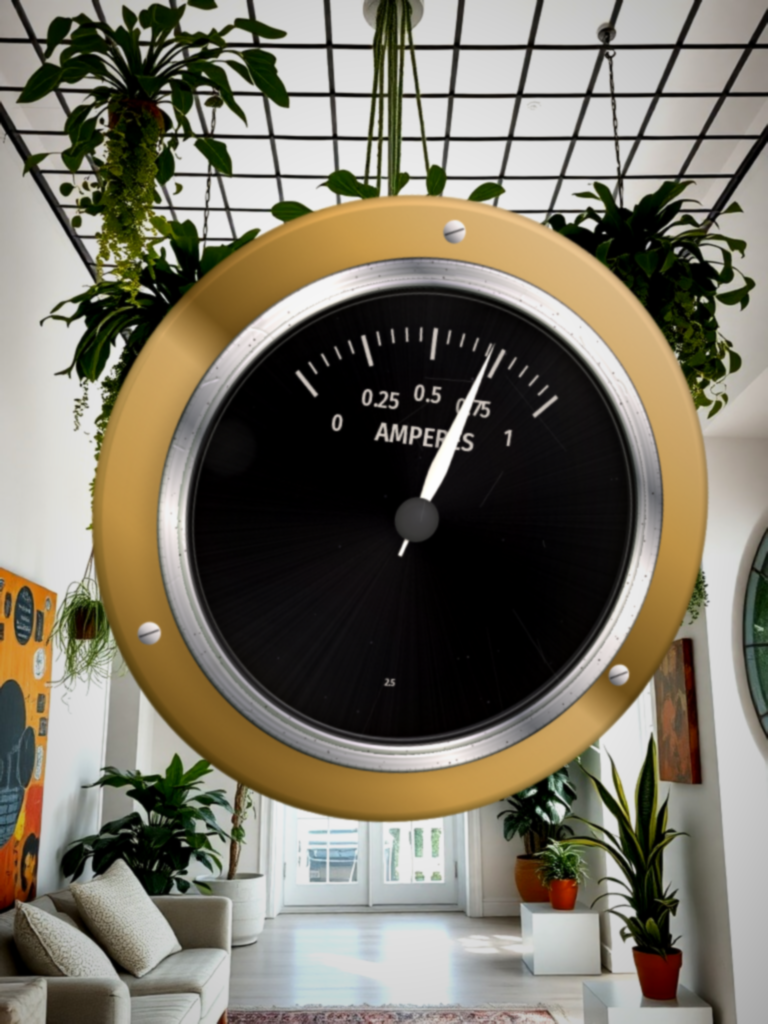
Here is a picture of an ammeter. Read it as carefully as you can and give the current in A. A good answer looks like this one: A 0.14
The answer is A 0.7
